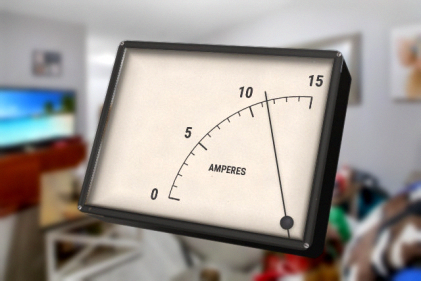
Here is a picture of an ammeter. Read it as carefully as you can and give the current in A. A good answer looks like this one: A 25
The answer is A 11.5
